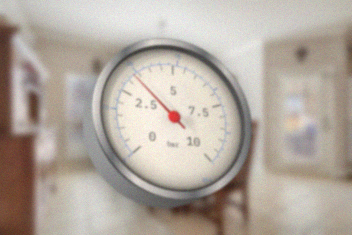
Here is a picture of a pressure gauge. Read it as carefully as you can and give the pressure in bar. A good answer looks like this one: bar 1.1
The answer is bar 3.25
